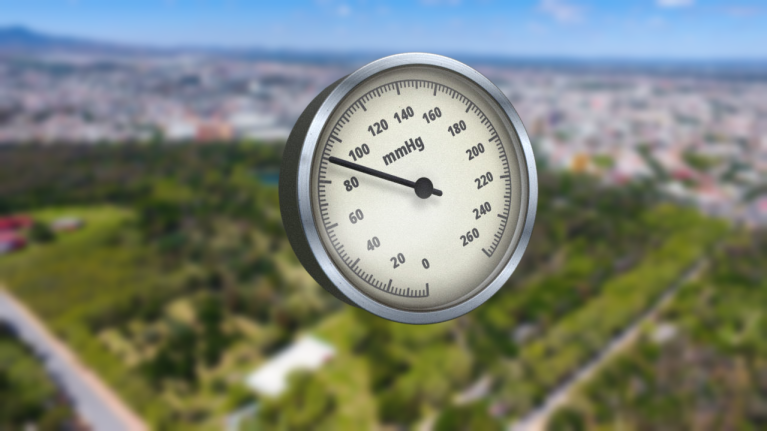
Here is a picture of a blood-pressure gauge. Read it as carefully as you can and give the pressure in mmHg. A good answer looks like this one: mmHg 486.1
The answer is mmHg 90
